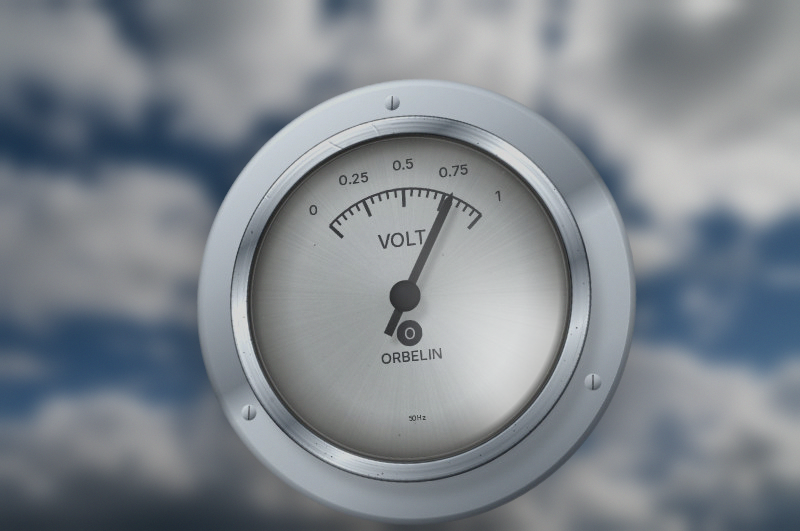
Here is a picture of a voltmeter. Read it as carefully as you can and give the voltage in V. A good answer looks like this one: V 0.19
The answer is V 0.8
